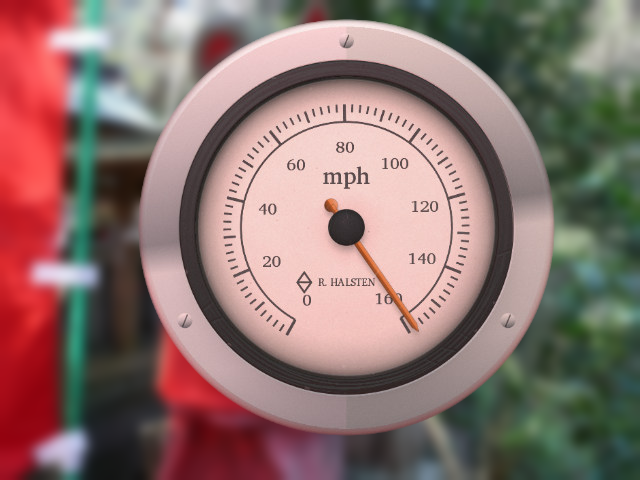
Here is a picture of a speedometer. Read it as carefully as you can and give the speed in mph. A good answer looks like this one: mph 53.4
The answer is mph 158
